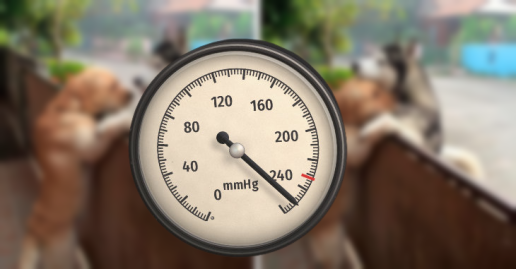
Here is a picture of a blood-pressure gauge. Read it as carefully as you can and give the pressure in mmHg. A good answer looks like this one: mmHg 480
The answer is mmHg 250
